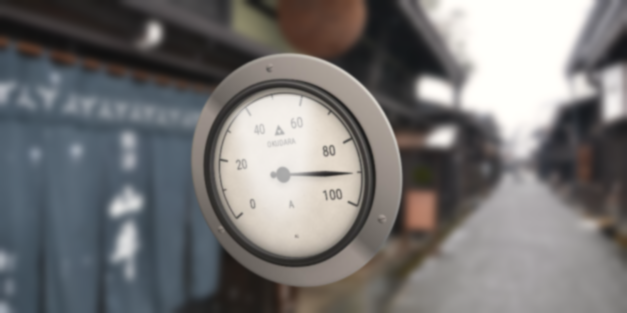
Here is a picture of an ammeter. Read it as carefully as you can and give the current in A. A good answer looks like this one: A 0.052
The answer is A 90
